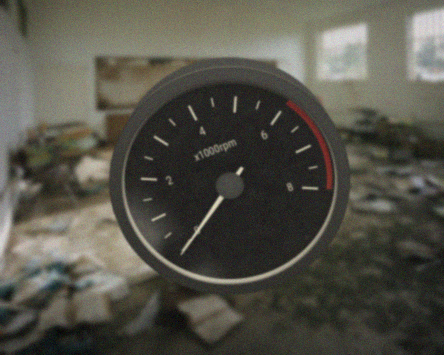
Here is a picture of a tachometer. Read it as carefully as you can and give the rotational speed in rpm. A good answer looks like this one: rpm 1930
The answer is rpm 0
